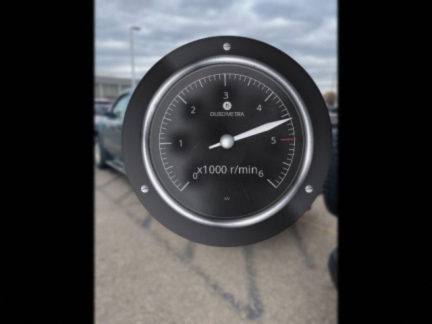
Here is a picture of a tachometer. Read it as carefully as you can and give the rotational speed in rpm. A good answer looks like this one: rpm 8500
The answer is rpm 4600
